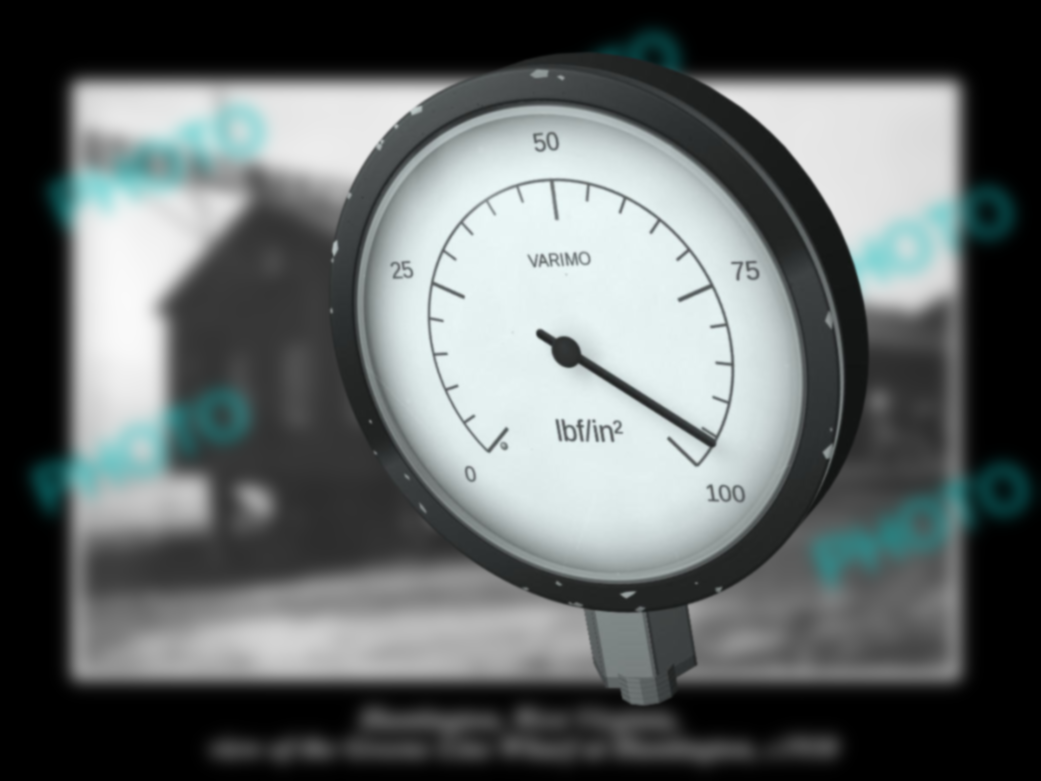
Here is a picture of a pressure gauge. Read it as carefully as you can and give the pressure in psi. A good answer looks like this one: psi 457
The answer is psi 95
